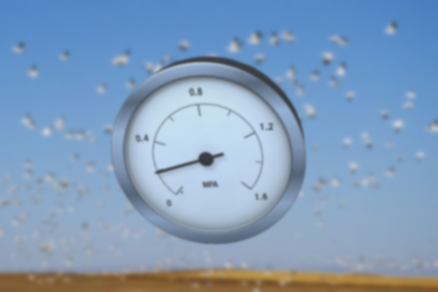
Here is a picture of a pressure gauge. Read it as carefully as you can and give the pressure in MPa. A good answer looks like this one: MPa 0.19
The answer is MPa 0.2
